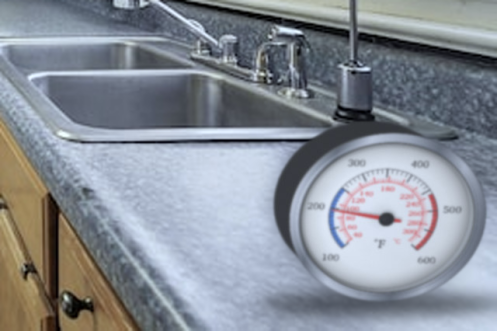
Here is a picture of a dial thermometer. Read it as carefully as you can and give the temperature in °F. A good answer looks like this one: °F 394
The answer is °F 200
